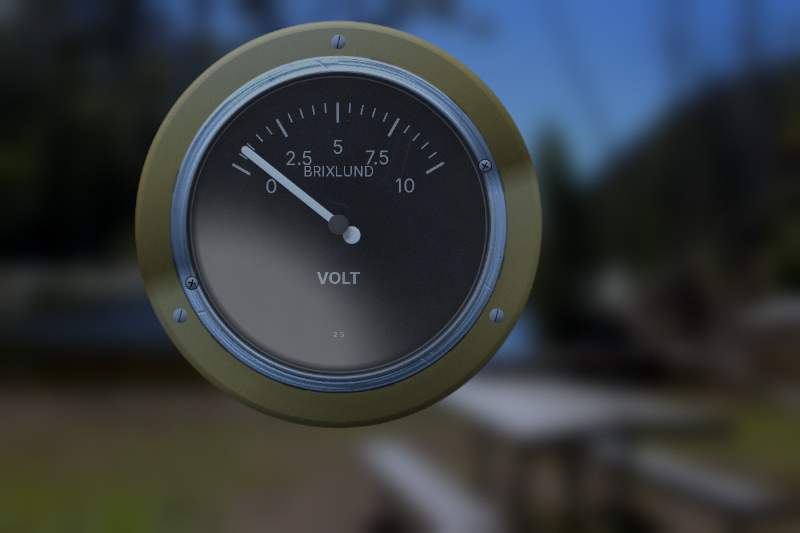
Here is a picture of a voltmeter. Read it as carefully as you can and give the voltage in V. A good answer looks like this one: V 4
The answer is V 0.75
